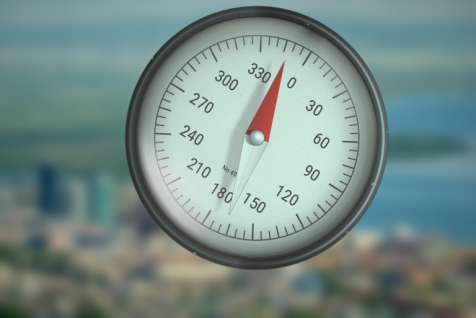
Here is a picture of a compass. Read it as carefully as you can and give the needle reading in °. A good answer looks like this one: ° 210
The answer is ° 347.5
